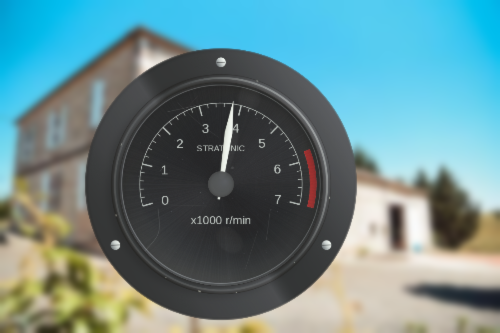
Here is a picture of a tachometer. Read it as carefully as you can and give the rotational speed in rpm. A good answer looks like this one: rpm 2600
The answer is rpm 3800
